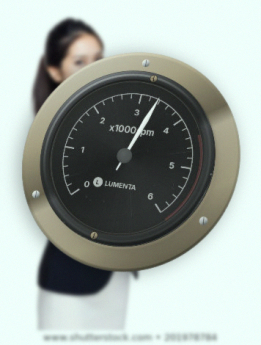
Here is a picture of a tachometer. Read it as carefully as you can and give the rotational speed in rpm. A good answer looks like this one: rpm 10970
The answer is rpm 3400
